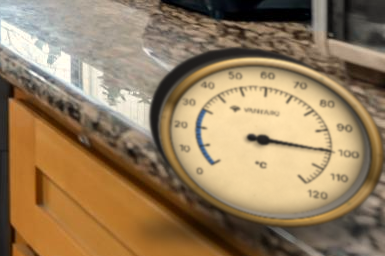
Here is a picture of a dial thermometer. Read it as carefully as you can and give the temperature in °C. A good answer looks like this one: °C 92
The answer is °C 100
